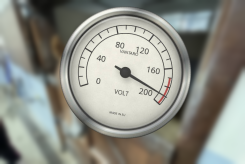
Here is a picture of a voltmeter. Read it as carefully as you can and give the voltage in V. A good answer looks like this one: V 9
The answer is V 190
